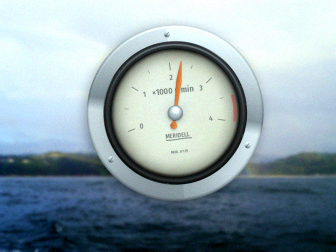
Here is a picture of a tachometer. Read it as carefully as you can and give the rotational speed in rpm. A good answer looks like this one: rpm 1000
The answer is rpm 2250
